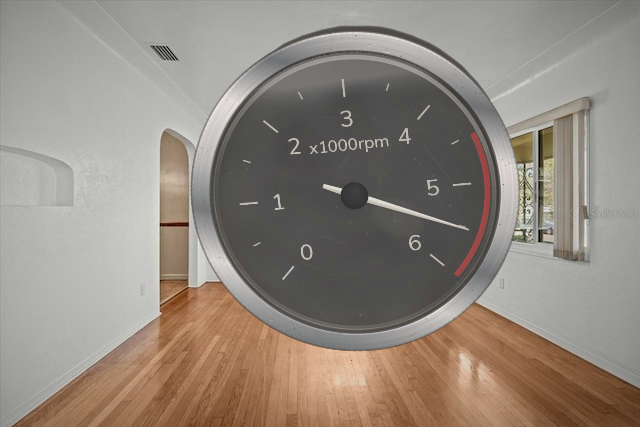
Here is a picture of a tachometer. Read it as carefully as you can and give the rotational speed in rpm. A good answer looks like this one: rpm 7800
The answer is rpm 5500
